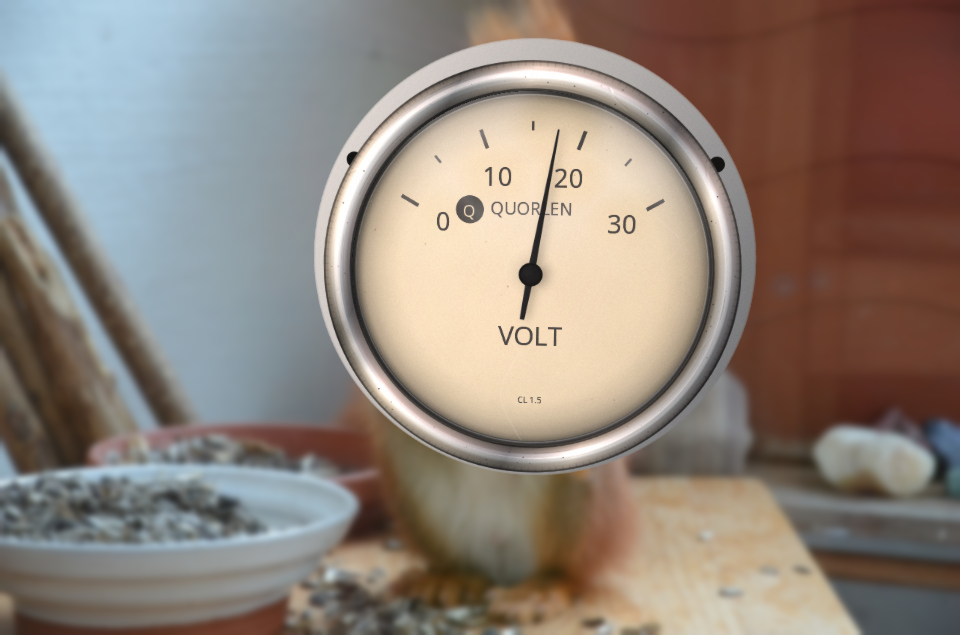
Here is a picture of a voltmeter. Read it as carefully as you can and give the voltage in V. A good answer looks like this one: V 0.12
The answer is V 17.5
